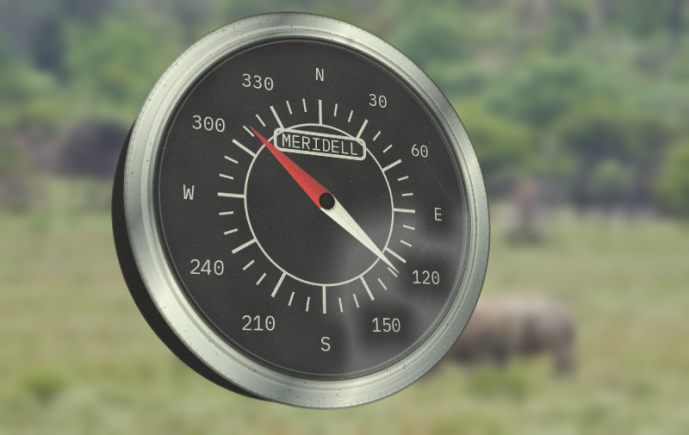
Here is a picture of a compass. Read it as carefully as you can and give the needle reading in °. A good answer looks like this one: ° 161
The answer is ° 310
